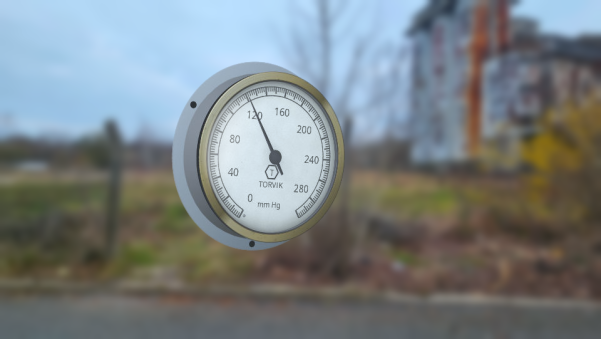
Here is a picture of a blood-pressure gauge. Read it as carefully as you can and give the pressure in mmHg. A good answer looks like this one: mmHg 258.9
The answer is mmHg 120
